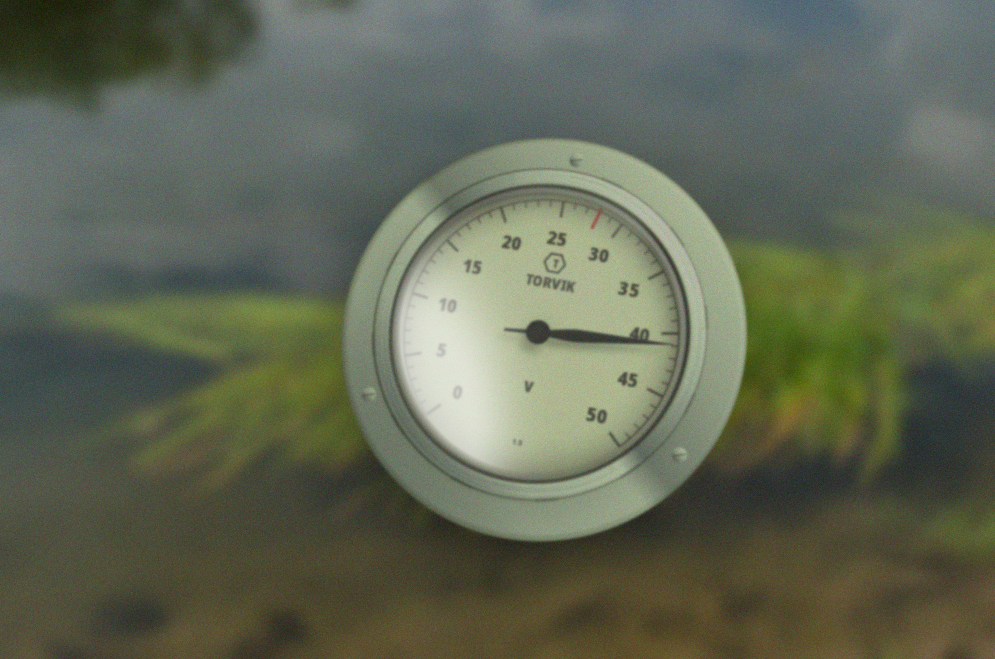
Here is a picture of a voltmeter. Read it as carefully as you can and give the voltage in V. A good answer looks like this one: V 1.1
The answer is V 41
